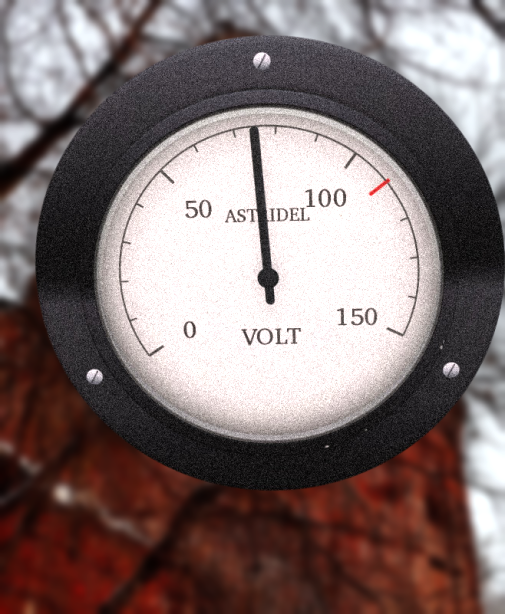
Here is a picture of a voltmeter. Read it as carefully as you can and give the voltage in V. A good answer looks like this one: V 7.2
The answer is V 75
